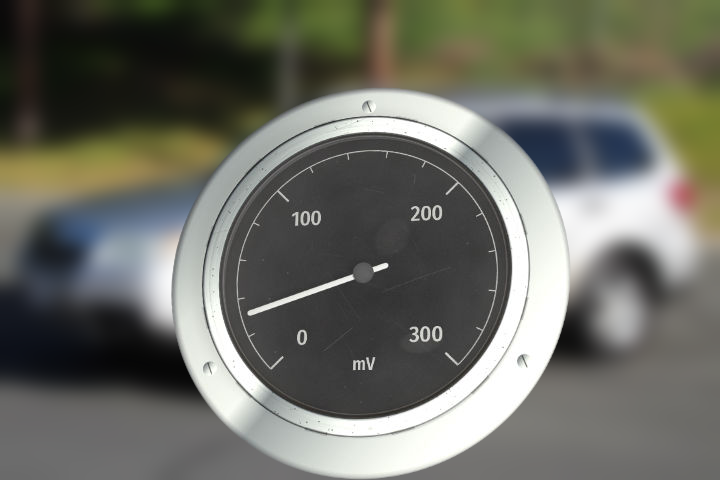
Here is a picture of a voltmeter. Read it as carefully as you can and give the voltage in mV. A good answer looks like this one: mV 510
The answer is mV 30
